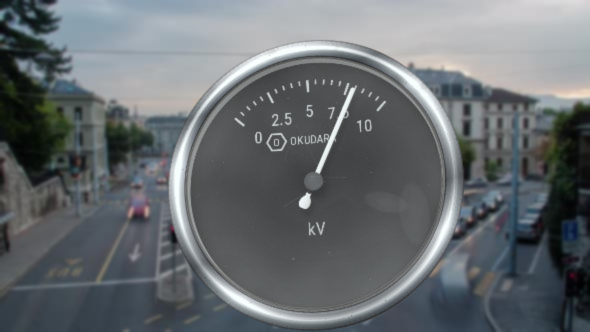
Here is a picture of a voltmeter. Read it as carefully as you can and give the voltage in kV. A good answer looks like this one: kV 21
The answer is kV 8
